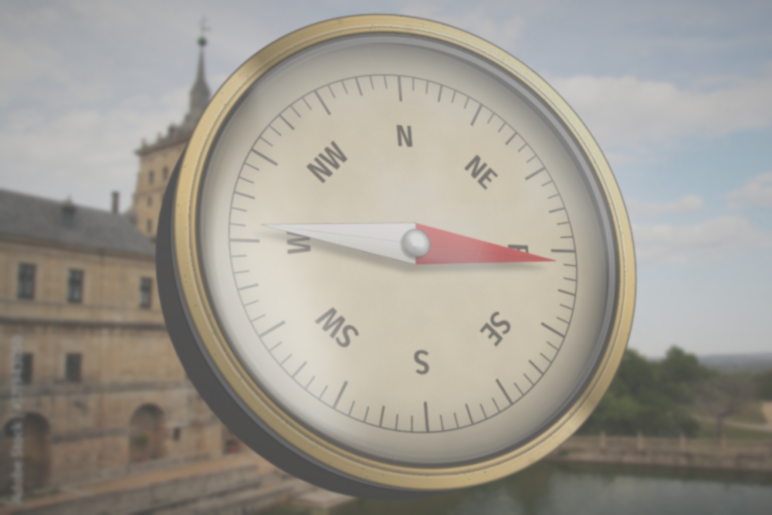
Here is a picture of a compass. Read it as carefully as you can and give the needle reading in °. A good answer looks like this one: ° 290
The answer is ° 95
